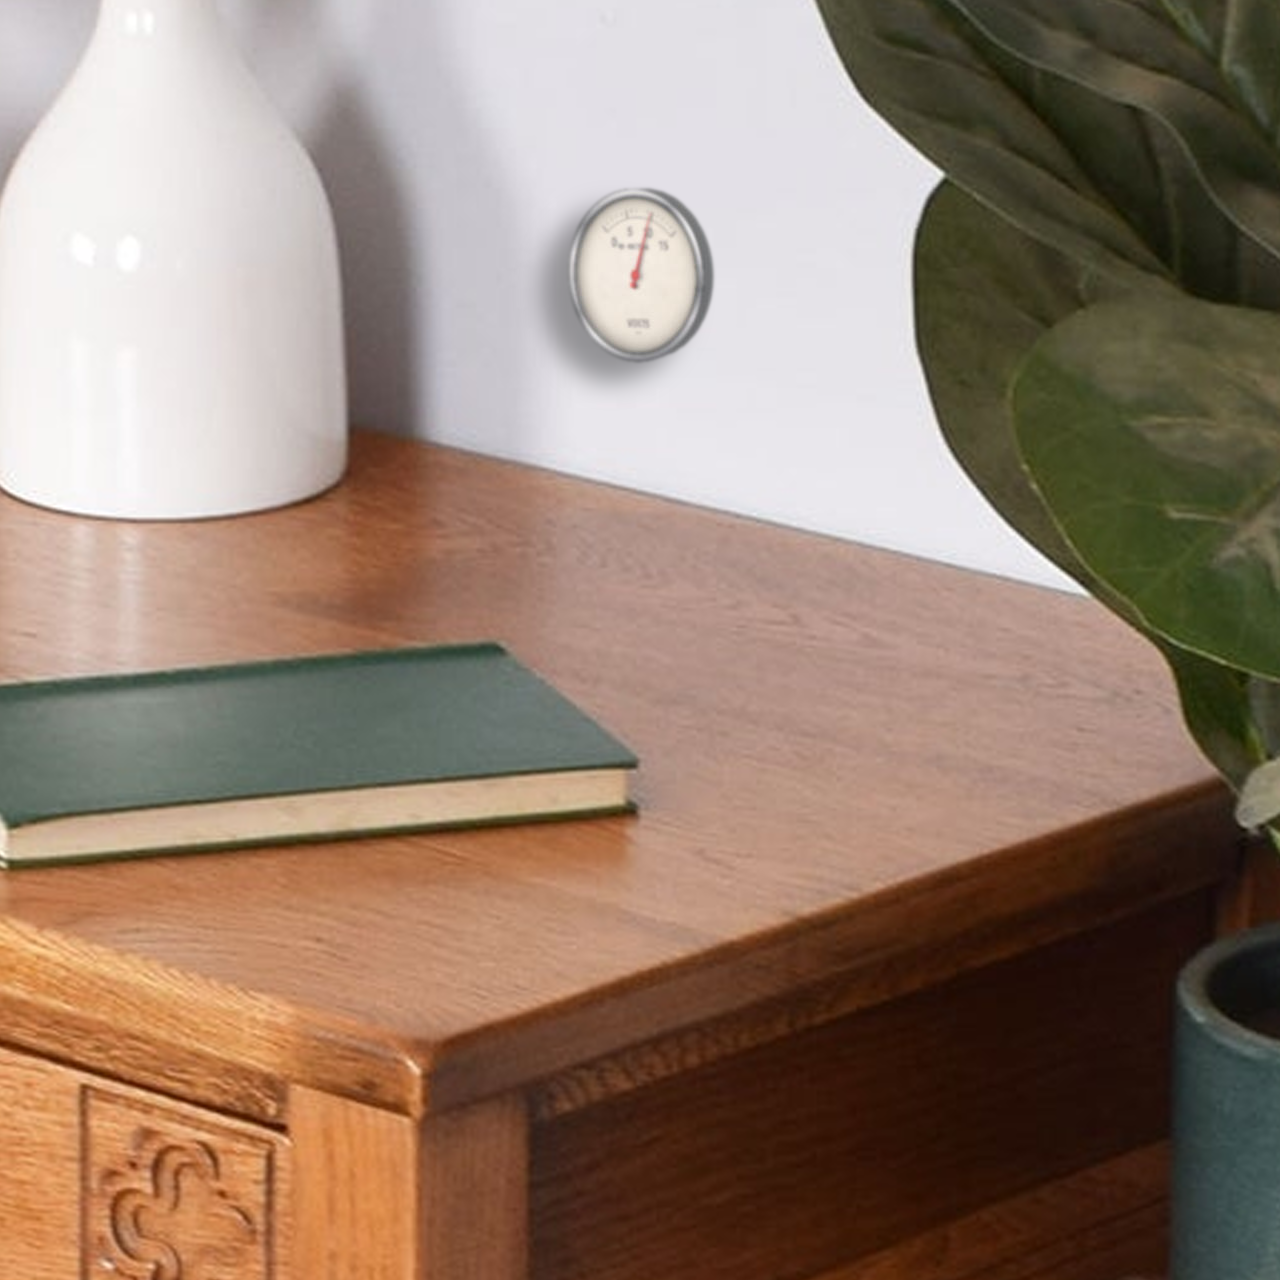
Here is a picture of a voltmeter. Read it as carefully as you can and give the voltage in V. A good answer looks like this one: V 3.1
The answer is V 10
